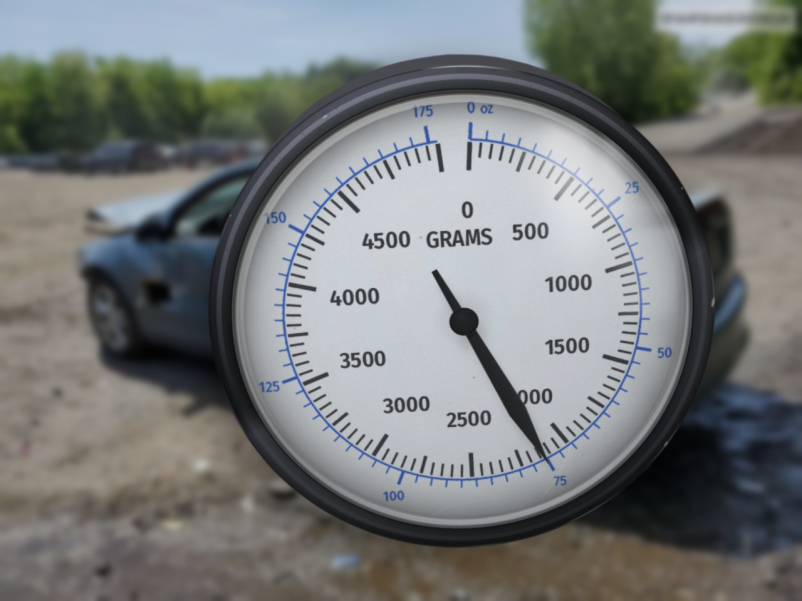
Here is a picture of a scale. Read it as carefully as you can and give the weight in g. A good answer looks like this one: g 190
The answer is g 2125
